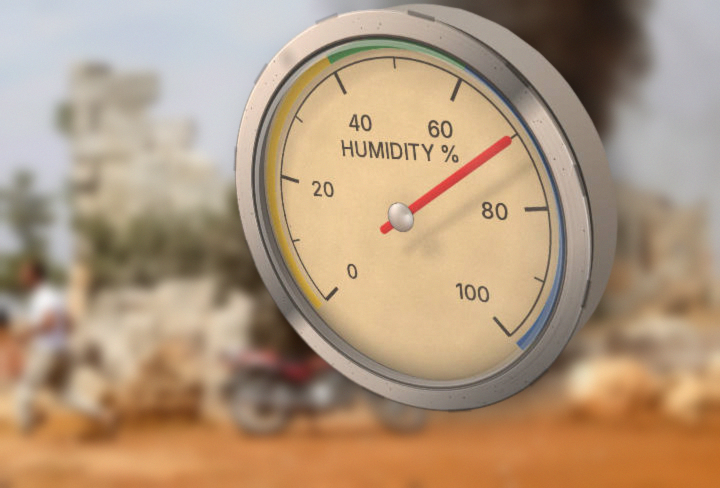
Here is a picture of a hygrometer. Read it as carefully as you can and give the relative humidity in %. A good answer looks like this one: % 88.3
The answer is % 70
